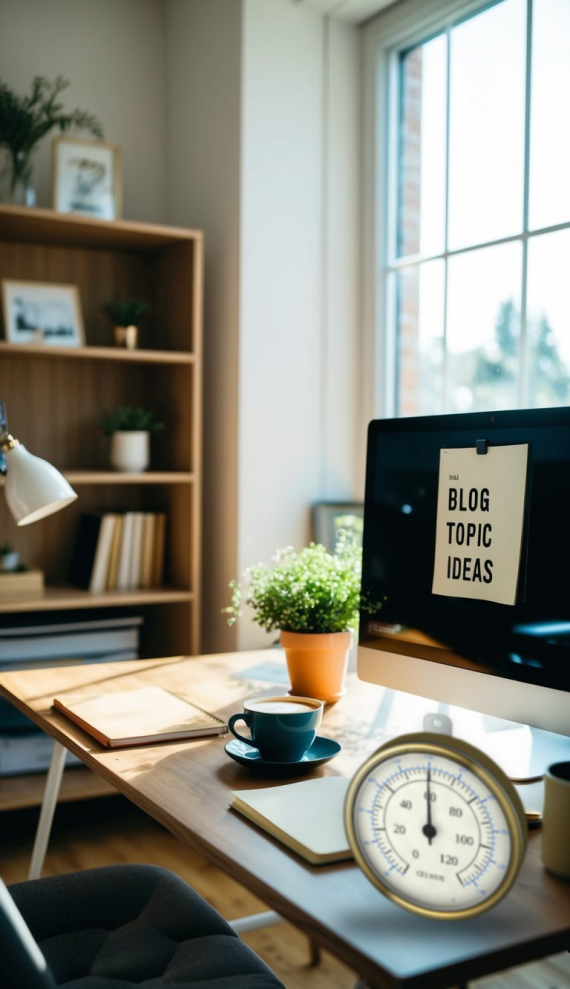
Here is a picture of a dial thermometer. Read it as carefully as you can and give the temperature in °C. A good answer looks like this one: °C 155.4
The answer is °C 60
